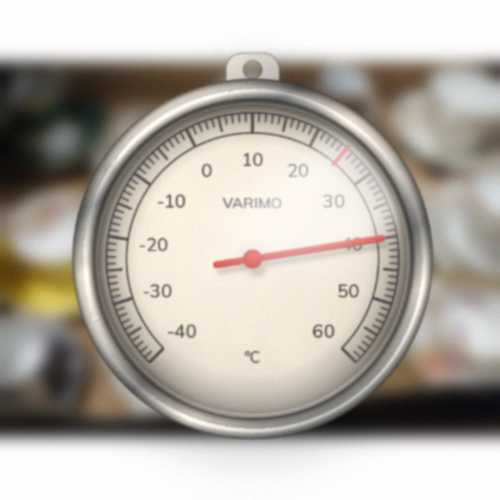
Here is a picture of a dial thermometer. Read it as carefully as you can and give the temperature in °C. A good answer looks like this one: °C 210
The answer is °C 40
